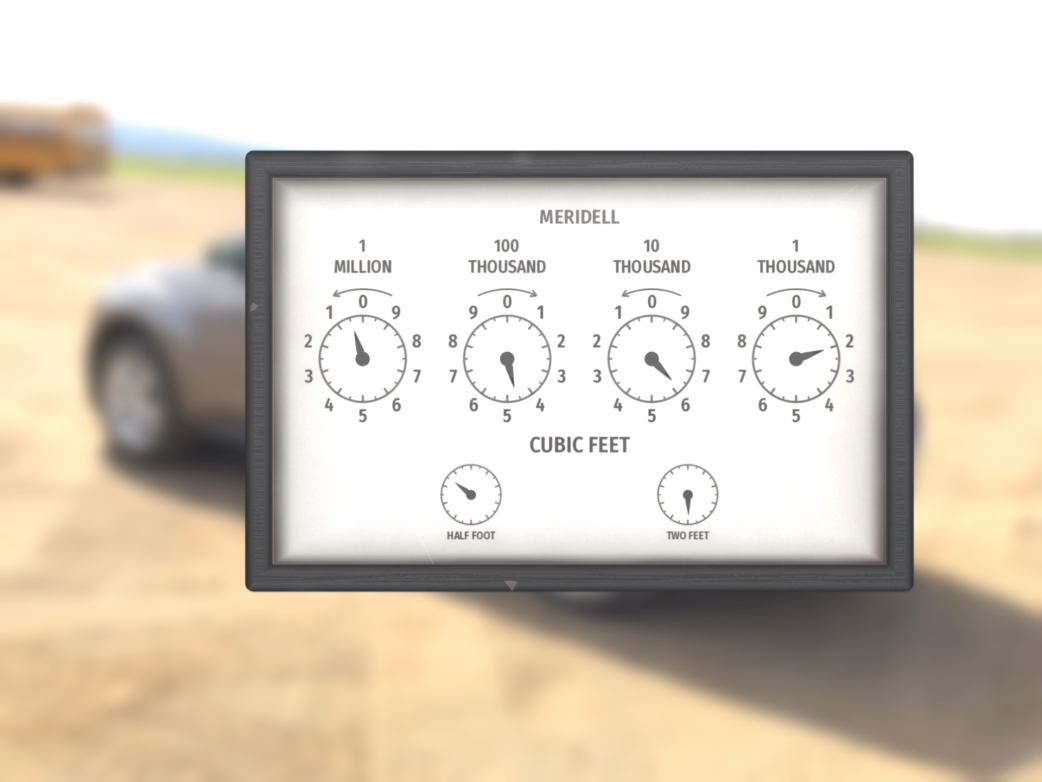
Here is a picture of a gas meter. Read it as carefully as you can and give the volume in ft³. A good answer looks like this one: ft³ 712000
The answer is ft³ 46200
